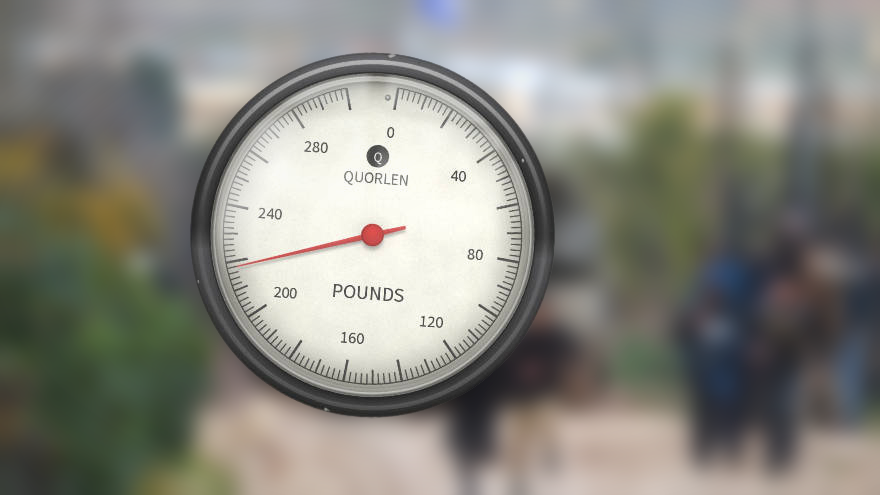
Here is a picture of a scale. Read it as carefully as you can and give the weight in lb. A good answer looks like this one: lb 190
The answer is lb 218
